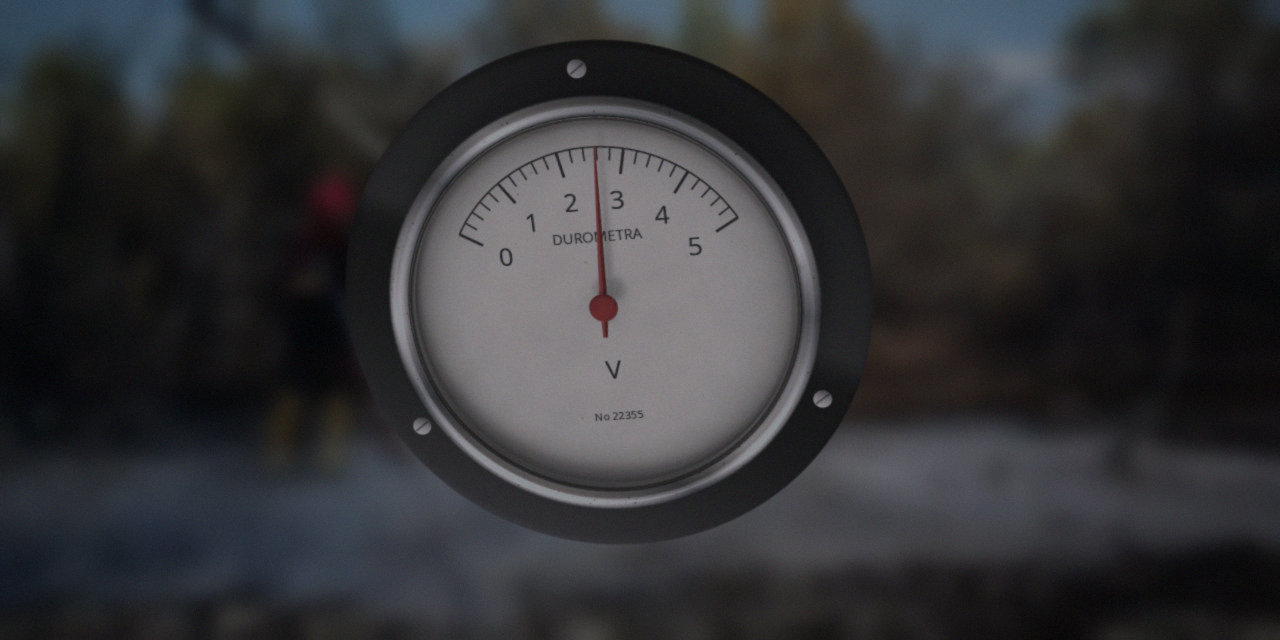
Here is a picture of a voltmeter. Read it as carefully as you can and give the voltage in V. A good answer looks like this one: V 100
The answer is V 2.6
